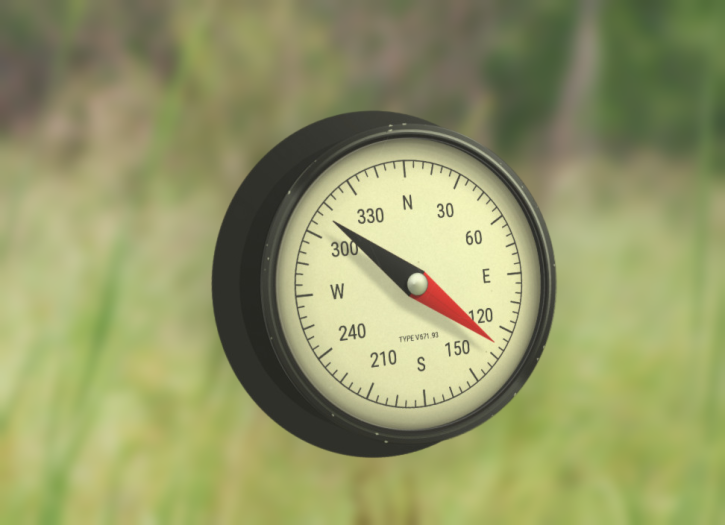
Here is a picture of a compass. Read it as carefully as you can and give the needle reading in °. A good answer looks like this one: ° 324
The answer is ° 130
